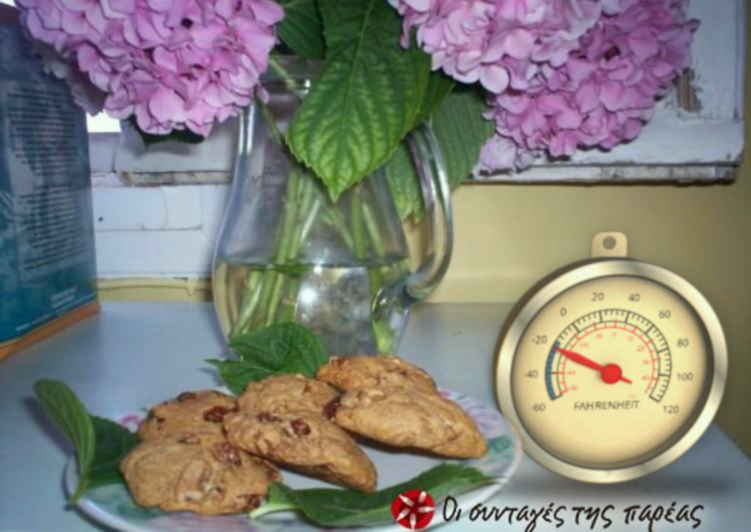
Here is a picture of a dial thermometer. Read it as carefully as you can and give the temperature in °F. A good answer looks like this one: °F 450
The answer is °F -20
